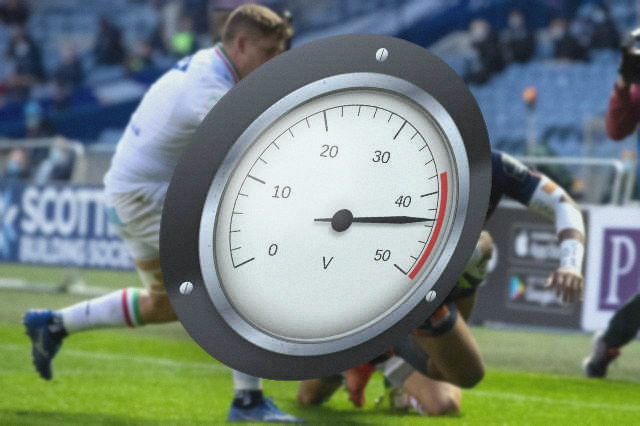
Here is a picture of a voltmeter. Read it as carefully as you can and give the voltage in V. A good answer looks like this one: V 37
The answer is V 43
